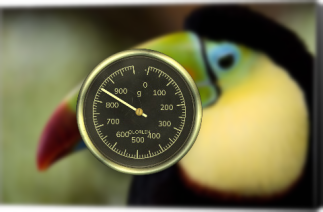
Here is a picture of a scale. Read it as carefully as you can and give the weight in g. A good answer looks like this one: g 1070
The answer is g 850
